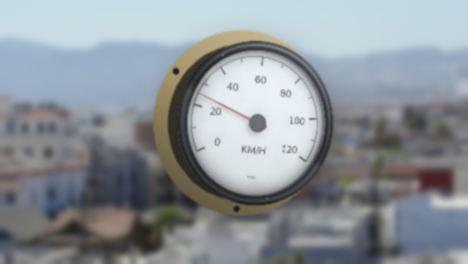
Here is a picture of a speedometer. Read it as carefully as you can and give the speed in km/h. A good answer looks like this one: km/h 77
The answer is km/h 25
